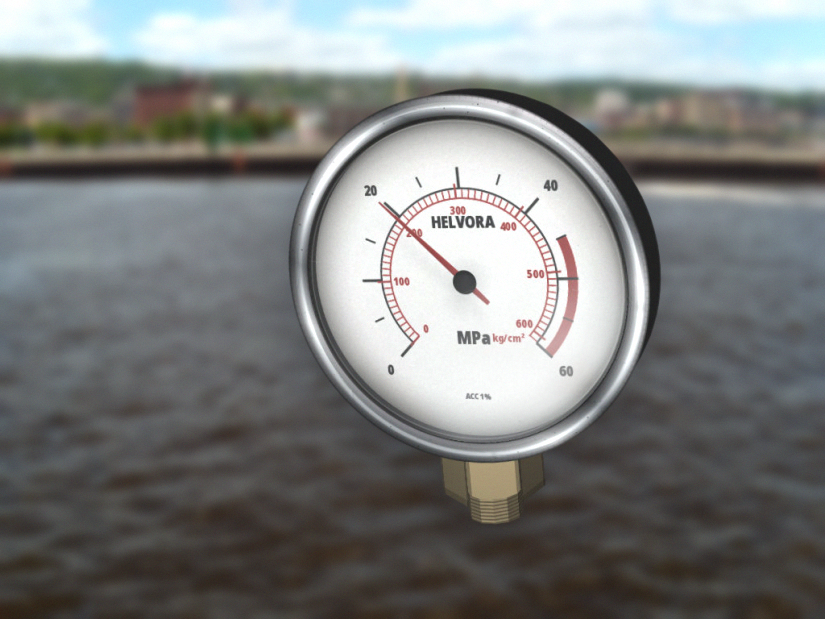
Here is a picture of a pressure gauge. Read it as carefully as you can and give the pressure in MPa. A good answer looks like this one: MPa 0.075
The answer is MPa 20
